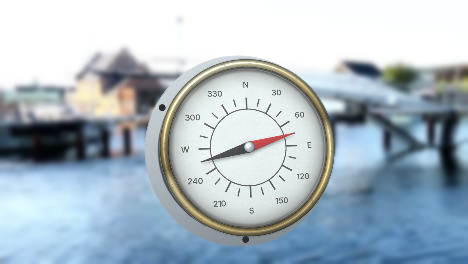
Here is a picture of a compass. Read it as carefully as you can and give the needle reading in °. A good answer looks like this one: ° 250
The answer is ° 75
